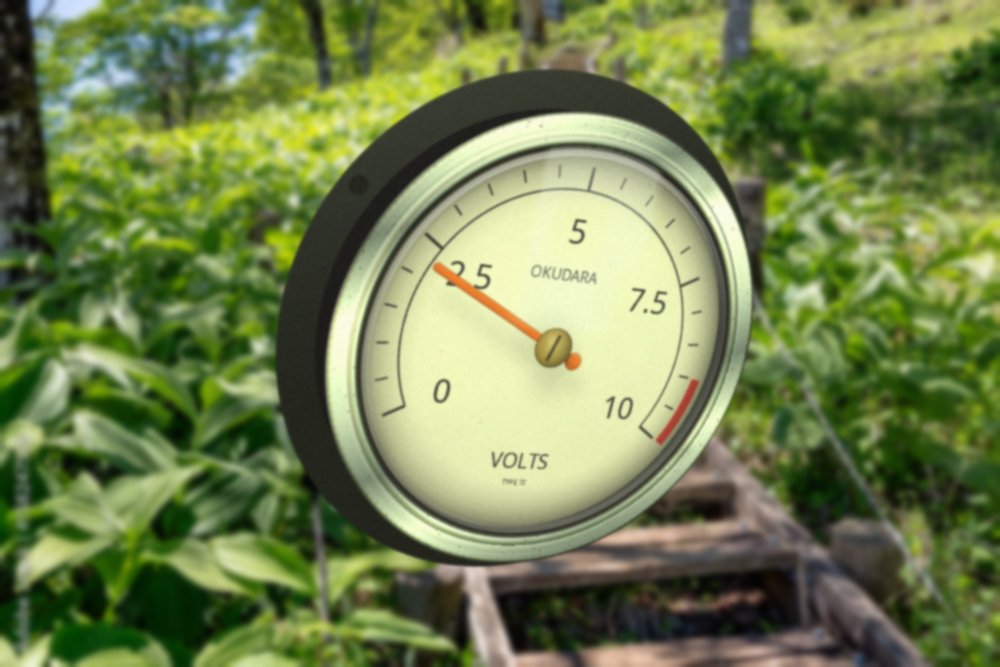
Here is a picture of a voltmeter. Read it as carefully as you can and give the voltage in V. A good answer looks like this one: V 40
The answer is V 2.25
